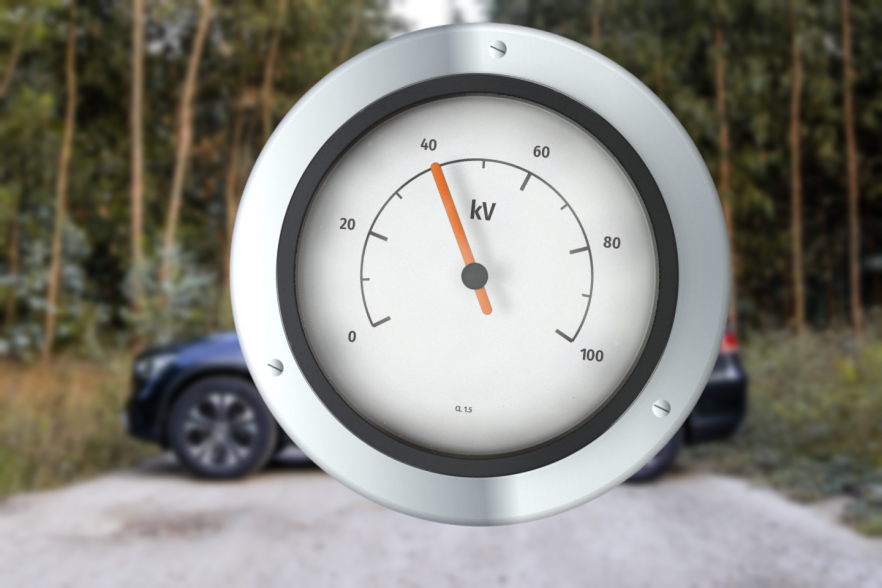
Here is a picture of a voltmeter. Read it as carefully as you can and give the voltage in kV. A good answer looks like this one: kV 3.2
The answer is kV 40
